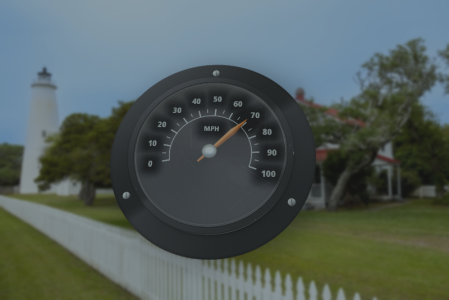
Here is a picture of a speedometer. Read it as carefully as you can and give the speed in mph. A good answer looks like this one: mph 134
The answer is mph 70
